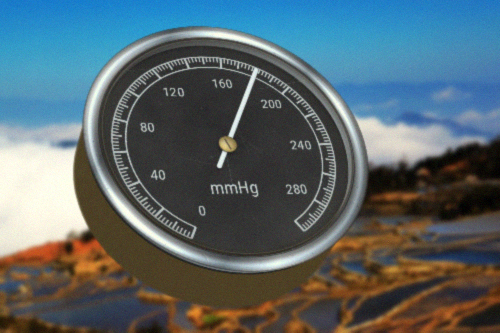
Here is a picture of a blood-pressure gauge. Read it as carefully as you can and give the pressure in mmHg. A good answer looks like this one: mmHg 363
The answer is mmHg 180
